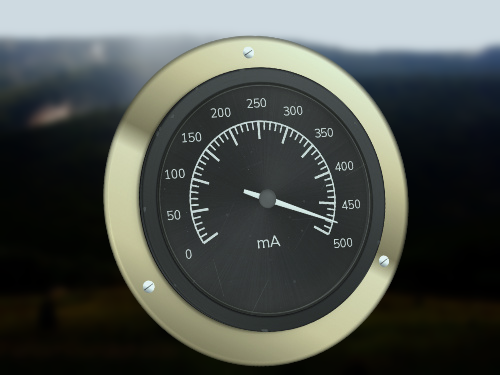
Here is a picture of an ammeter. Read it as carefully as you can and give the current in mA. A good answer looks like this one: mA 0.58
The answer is mA 480
